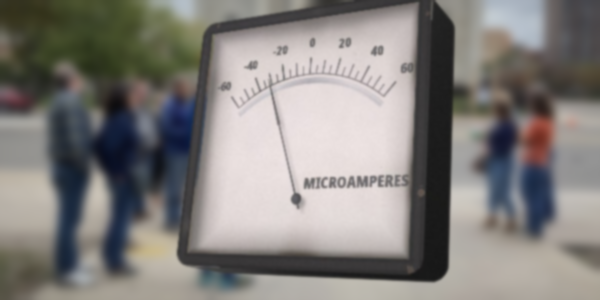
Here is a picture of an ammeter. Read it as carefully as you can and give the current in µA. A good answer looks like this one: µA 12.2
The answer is µA -30
